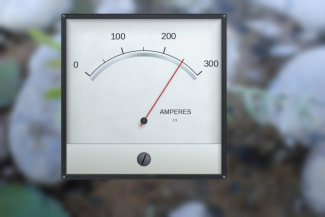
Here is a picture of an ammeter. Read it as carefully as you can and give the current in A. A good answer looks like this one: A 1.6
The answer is A 250
